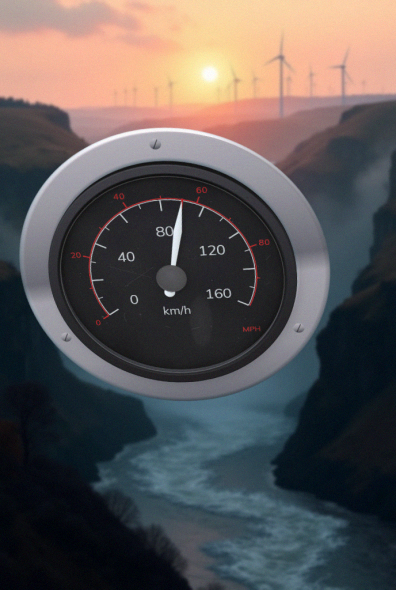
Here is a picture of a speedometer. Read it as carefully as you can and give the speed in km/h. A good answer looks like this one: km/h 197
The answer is km/h 90
